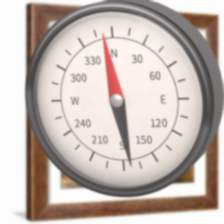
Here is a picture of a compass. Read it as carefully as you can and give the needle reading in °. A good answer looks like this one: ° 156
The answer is ° 352.5
